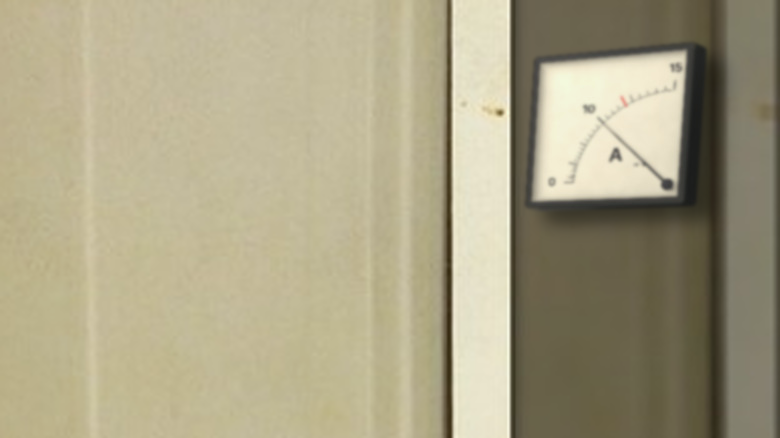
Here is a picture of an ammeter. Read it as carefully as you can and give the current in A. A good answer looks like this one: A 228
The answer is A 10
